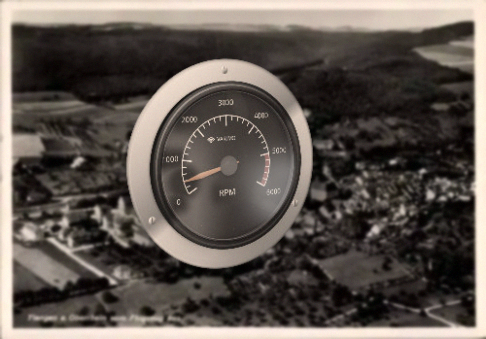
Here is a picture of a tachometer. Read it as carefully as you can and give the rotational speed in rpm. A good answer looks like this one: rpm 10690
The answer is rpm 400
